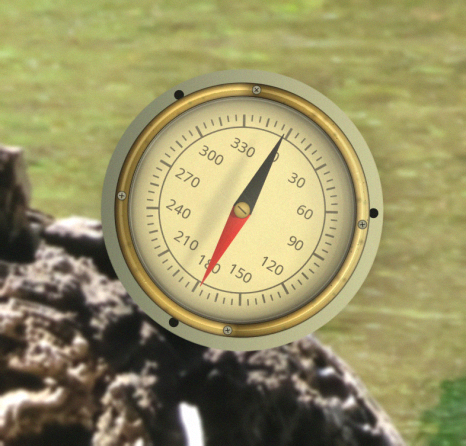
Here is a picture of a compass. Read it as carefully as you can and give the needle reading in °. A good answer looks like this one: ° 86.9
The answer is ° 177.5
